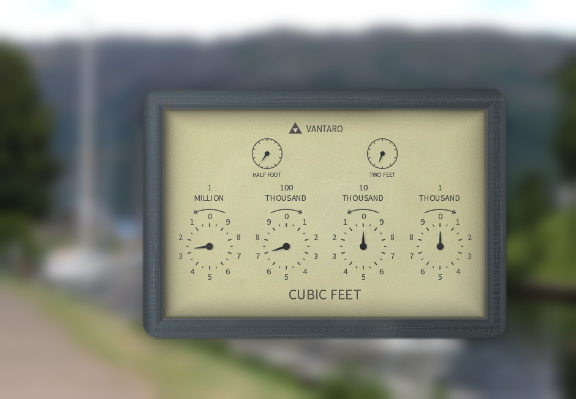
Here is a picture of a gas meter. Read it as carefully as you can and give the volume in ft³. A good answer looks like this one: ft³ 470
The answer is ft³ 270000
